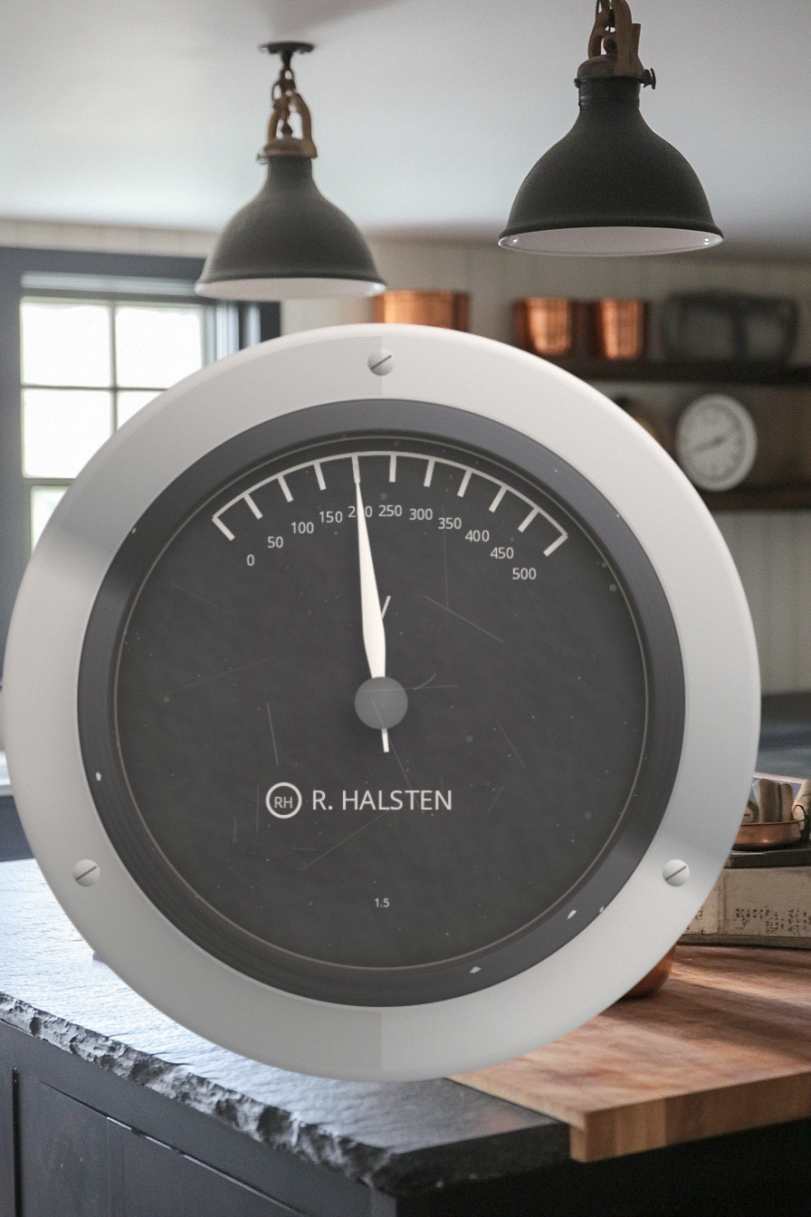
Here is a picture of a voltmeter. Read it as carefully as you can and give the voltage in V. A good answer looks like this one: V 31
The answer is V 200
